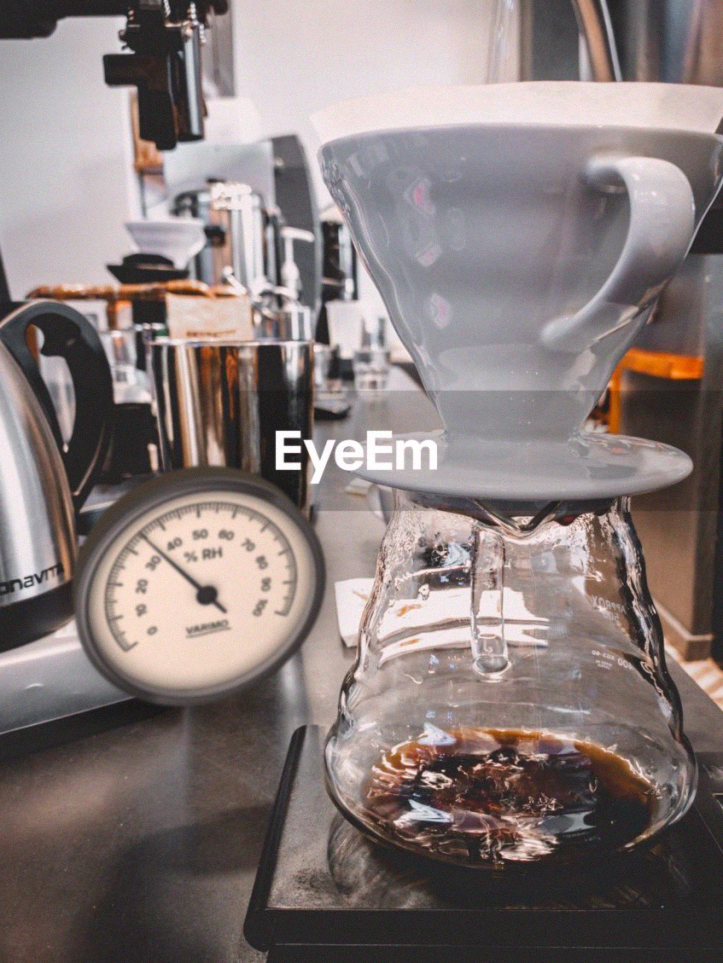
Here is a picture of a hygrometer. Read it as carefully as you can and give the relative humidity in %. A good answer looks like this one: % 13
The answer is % 35
